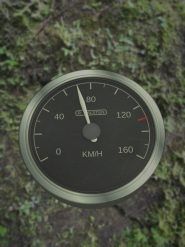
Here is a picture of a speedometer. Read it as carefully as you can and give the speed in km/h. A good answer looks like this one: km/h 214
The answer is km/h 70
